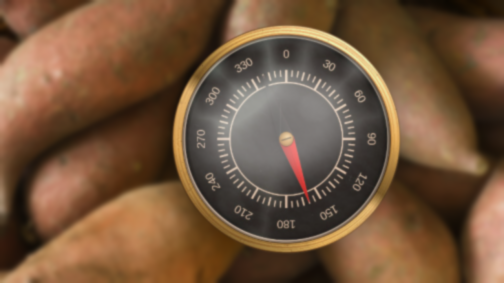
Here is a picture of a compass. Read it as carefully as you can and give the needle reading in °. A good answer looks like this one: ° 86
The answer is ° 160
